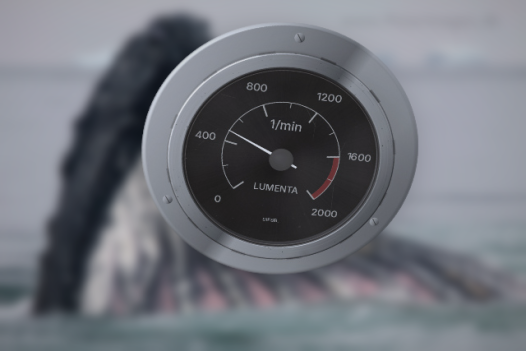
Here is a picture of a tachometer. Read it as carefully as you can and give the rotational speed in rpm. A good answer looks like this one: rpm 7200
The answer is rpm 500
